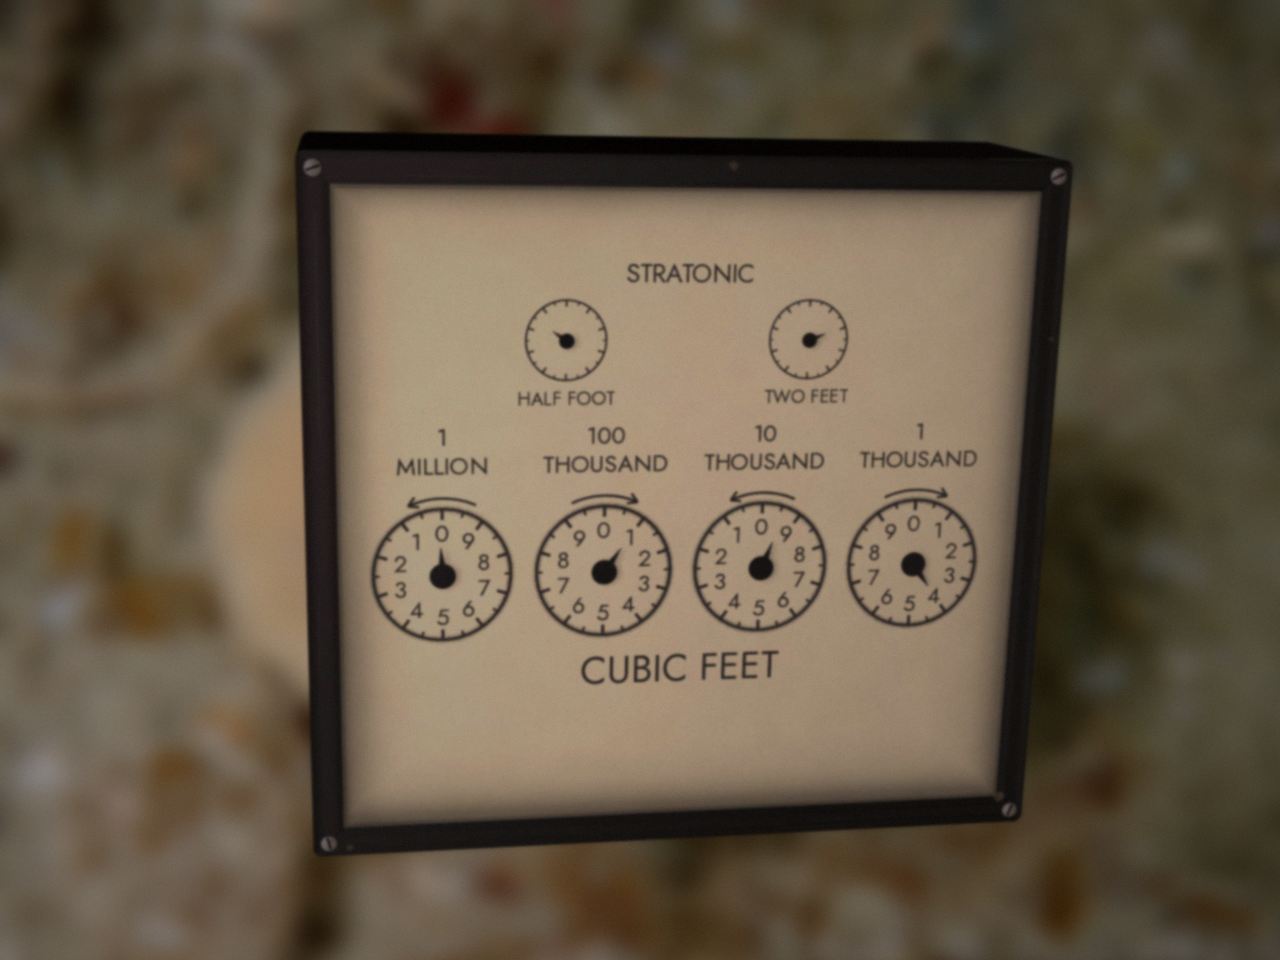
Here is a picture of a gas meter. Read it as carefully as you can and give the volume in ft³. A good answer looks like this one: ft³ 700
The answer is ft³ 9400
